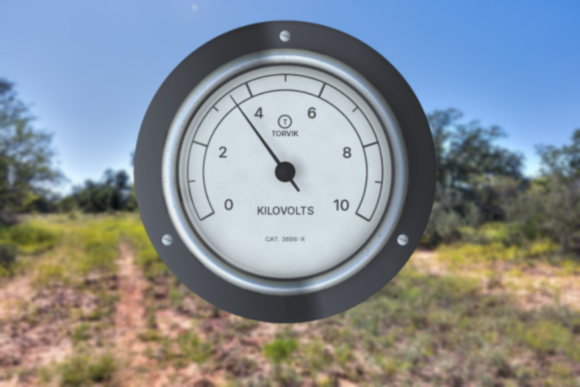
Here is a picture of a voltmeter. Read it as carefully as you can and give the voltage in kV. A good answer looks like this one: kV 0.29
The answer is kV 3.5
